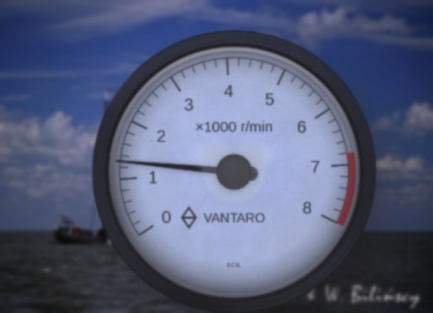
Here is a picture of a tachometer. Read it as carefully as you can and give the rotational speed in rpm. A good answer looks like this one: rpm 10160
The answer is rpm 1300
